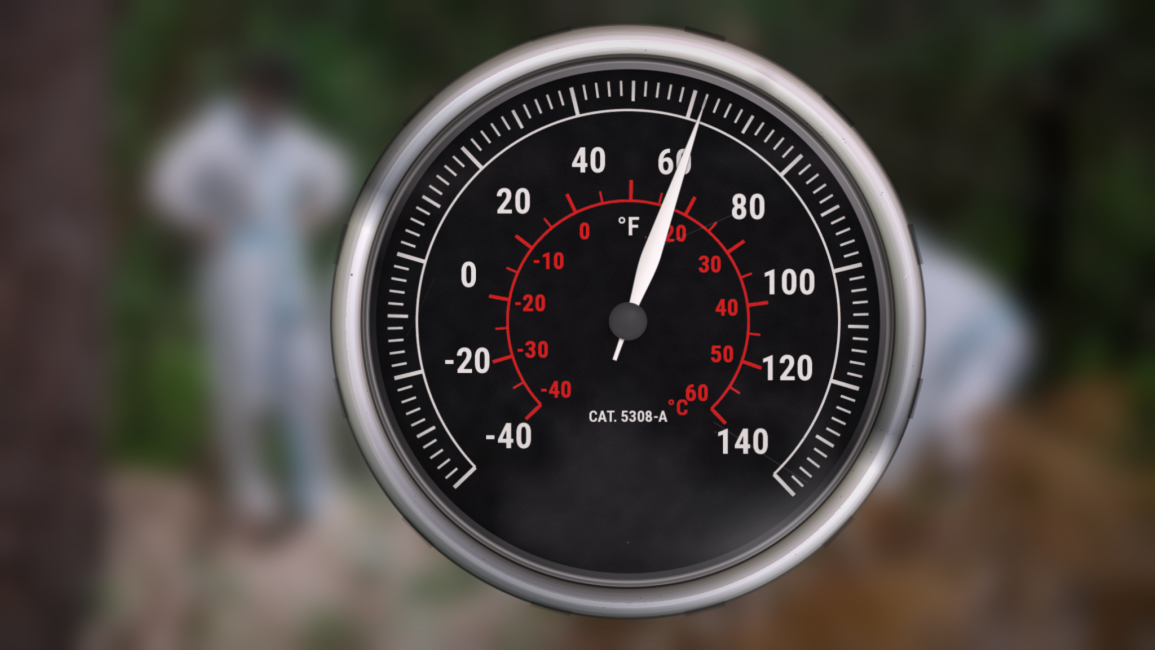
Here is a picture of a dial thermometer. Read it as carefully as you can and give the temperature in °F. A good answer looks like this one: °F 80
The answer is °F 62
